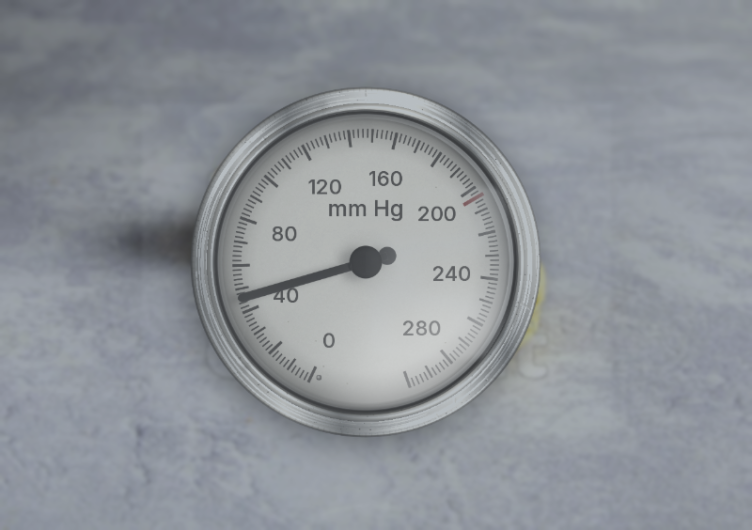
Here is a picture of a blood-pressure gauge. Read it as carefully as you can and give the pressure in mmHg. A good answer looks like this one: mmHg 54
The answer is mmHg 46
